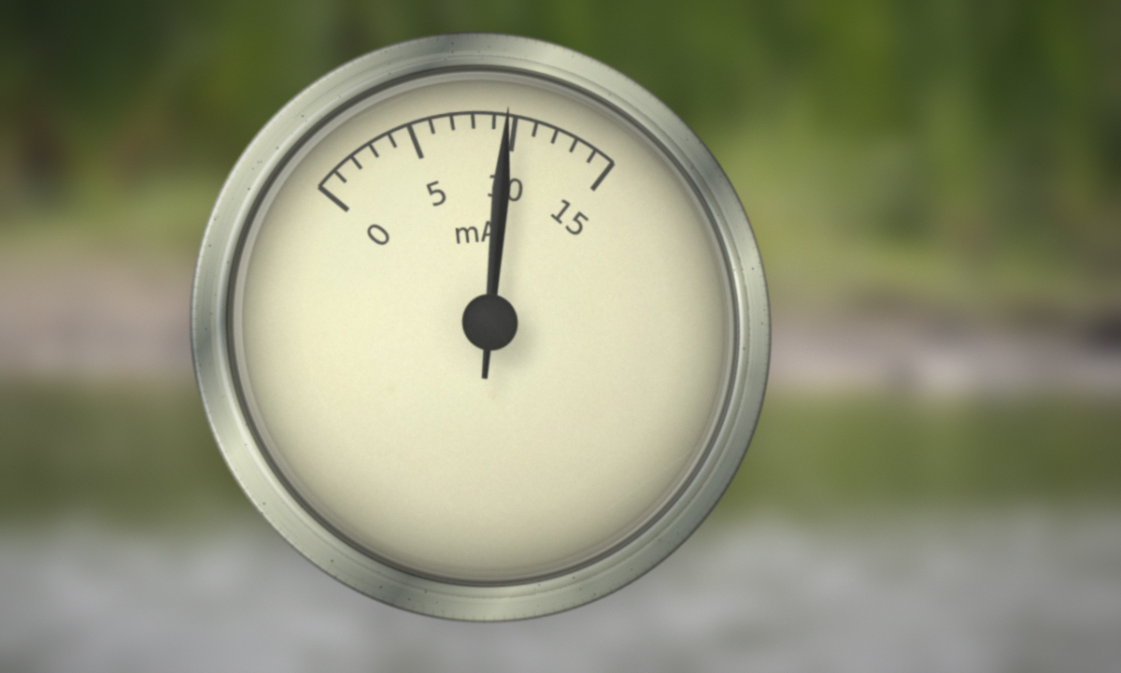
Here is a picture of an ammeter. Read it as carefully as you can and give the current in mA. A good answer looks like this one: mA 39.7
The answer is mA 9.5
